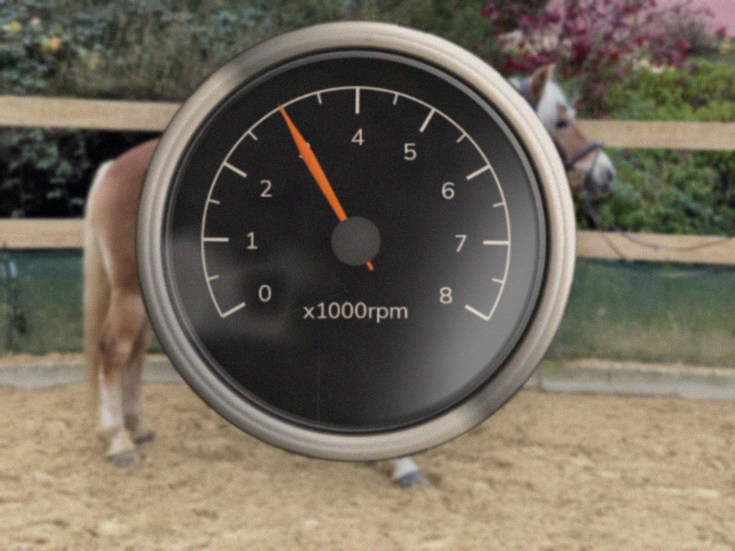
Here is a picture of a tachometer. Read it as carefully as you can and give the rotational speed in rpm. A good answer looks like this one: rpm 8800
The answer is rpm 3000
